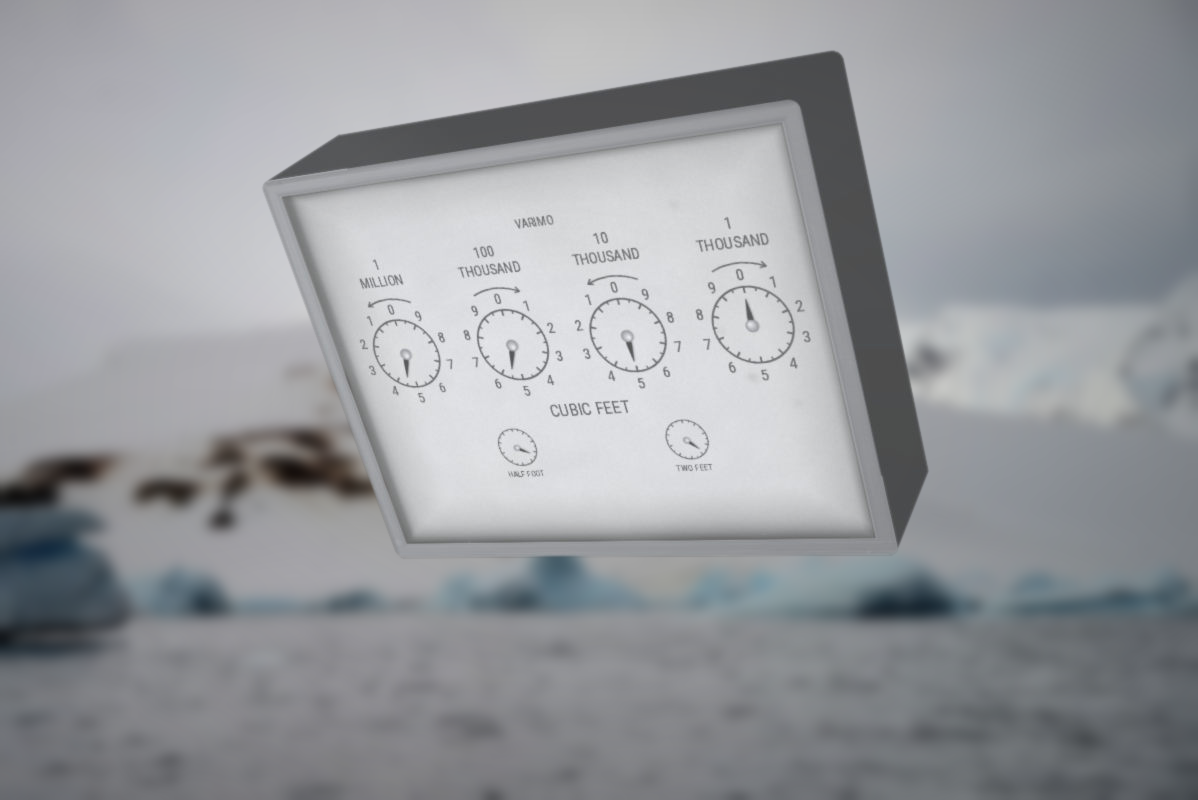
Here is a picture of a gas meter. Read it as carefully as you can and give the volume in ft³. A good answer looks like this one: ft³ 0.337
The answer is ft³ 455000
